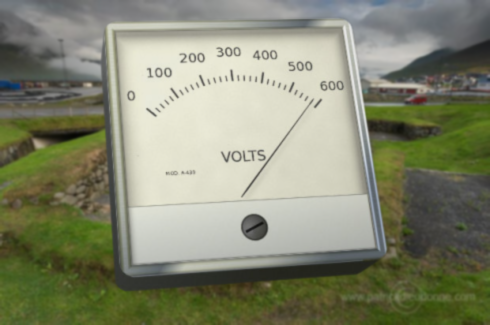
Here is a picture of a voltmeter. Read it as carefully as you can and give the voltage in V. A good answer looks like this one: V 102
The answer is V 580
